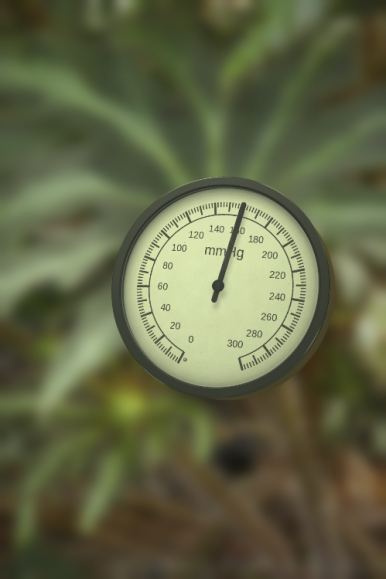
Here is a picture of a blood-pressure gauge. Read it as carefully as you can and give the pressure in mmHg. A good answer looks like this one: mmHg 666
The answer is mmHg 160
